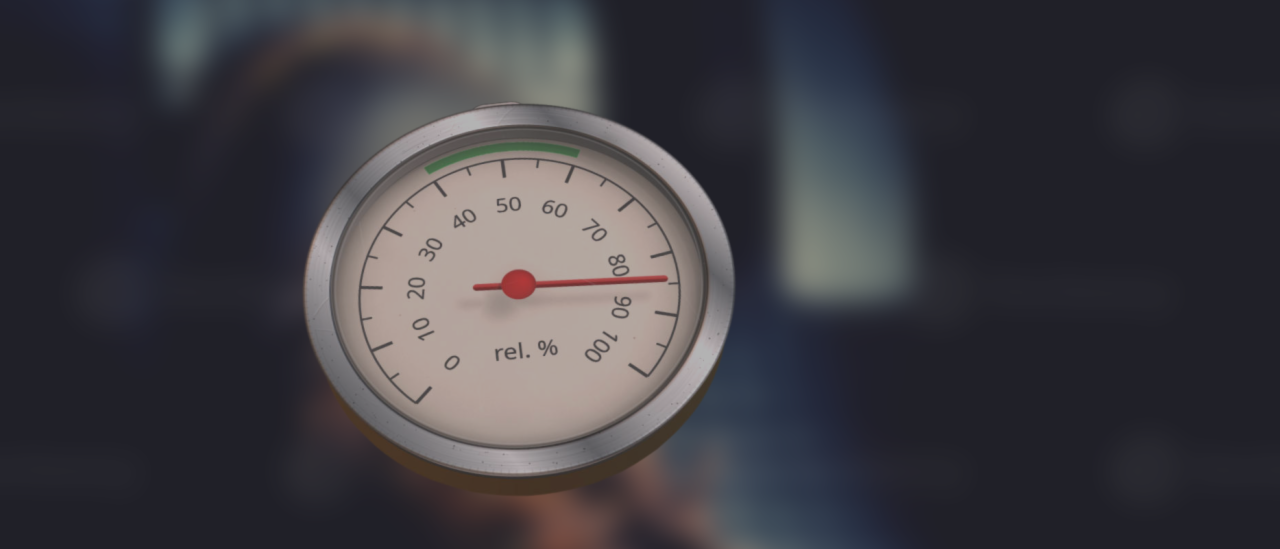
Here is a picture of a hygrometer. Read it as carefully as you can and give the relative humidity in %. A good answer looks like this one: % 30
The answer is % 85
